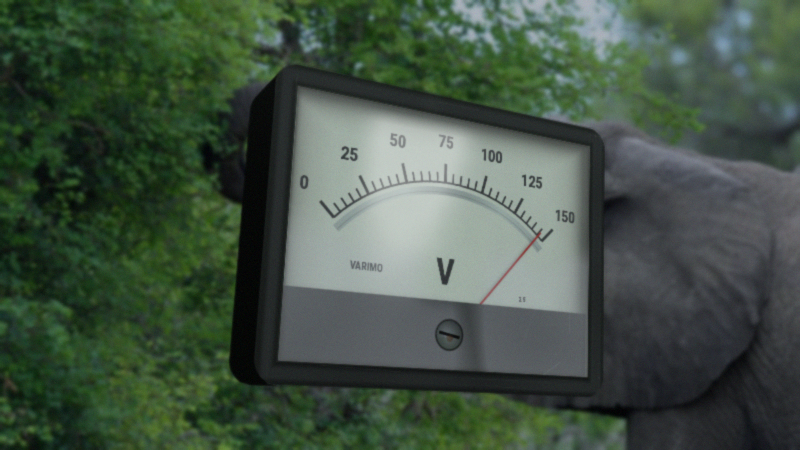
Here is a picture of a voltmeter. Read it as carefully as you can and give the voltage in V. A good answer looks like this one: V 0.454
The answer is V 145
